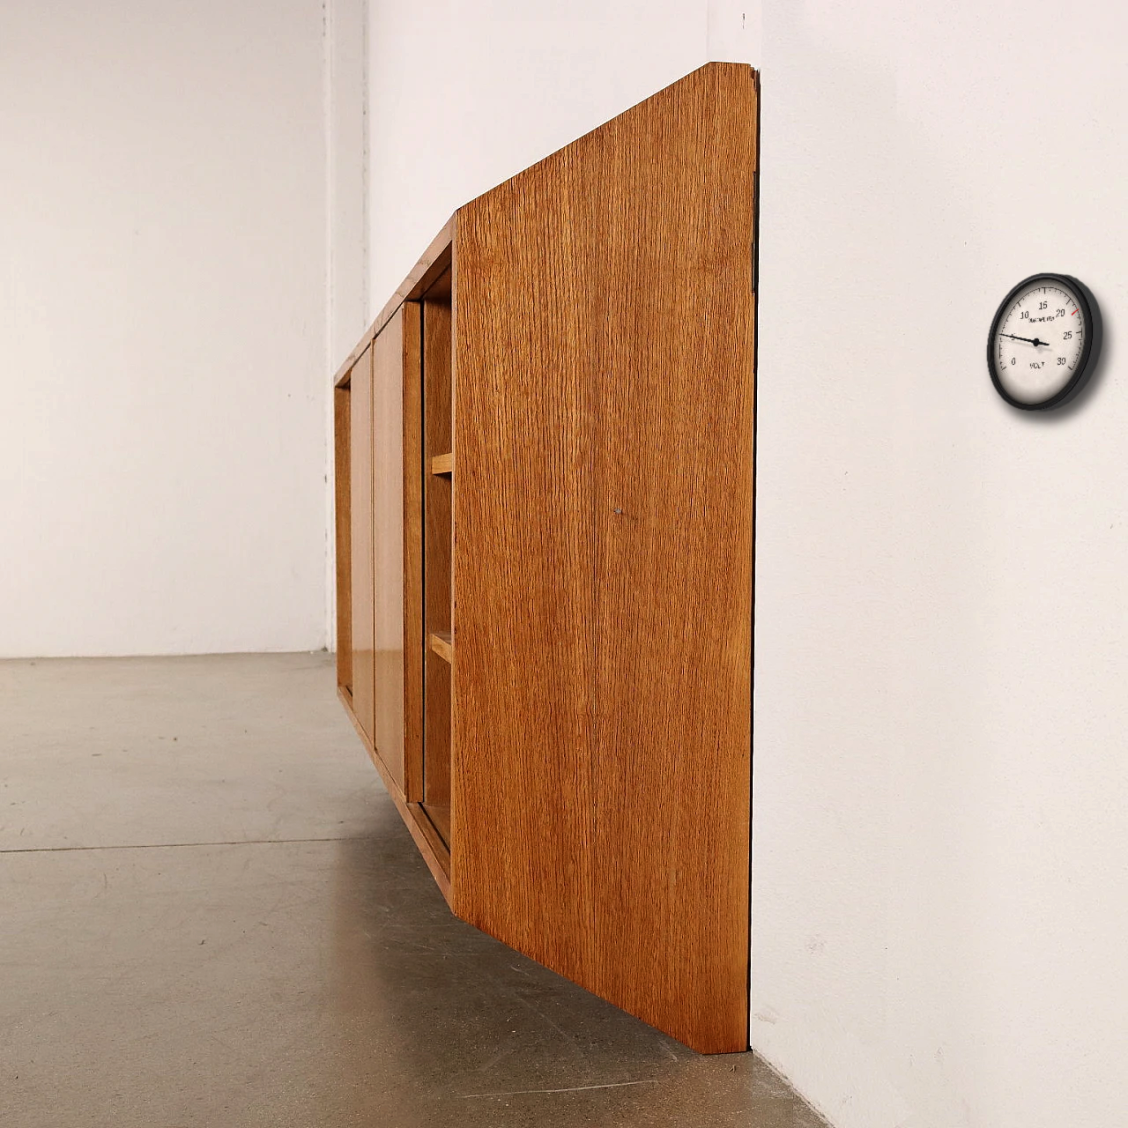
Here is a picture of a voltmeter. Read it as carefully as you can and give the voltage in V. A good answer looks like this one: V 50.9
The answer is V 5
